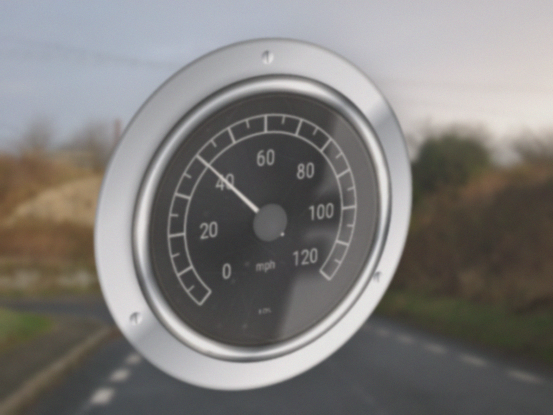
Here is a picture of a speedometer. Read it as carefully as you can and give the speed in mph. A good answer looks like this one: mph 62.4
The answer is mph 40
